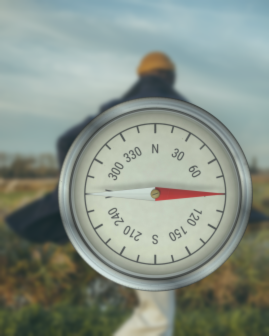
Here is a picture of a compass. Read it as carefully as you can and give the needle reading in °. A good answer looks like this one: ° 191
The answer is ° 90
